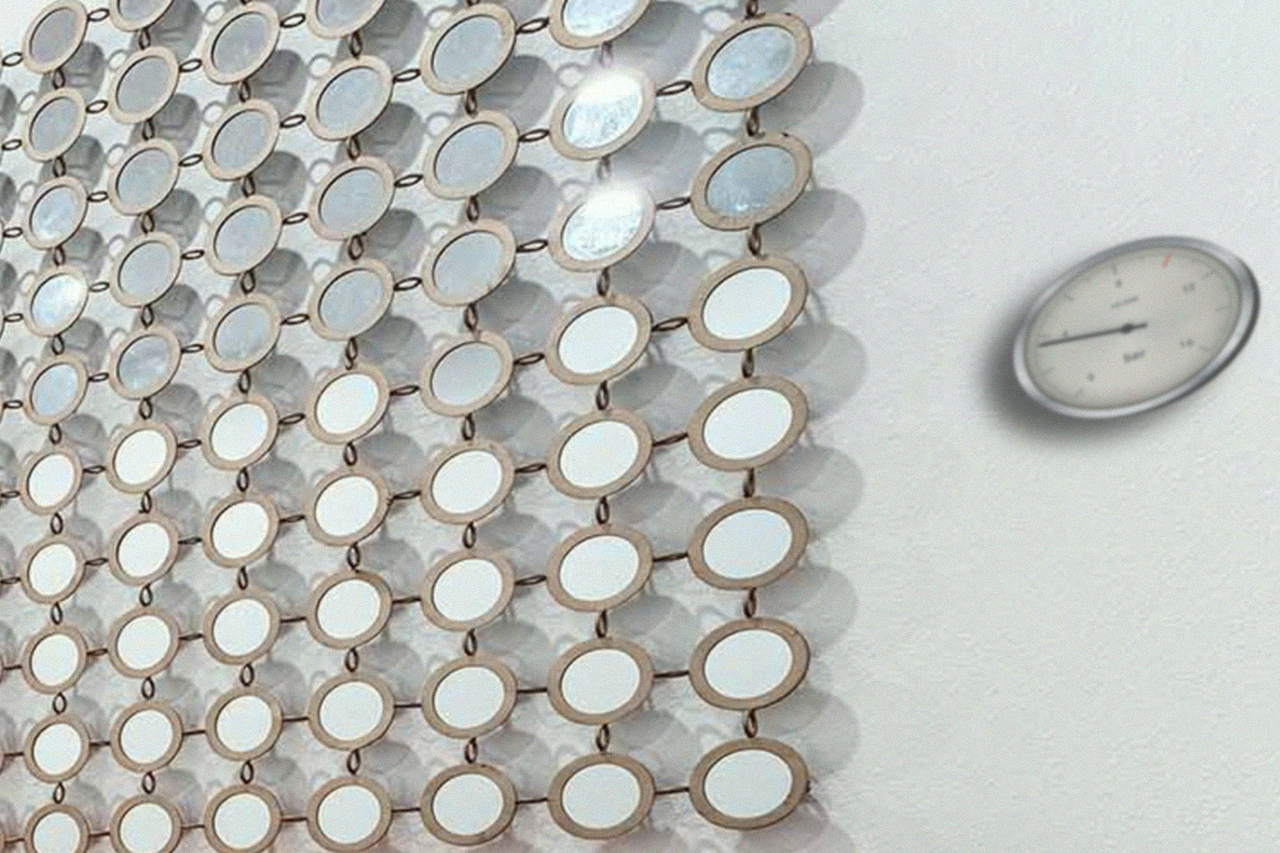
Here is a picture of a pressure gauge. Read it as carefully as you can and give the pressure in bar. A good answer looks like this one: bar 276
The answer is bar 3.5
